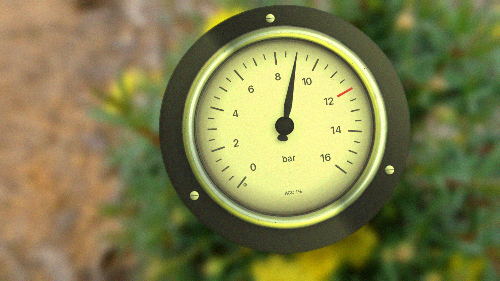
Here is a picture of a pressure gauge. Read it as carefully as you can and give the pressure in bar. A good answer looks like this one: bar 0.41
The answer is bar 9
